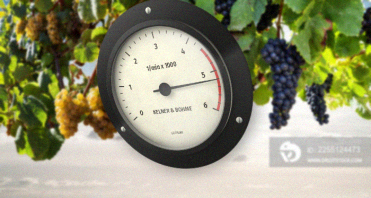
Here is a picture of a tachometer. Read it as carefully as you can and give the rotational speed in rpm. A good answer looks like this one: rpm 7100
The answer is rpm 5200
